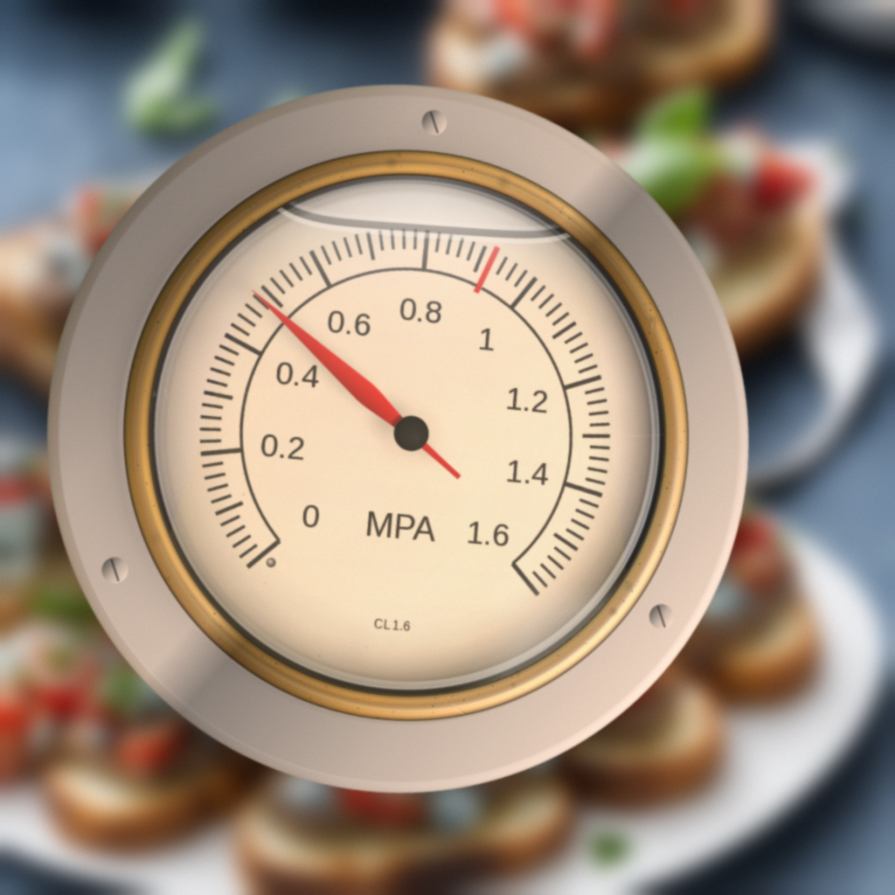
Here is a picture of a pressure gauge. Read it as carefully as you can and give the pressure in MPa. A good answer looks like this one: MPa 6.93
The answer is MPa 0.48
